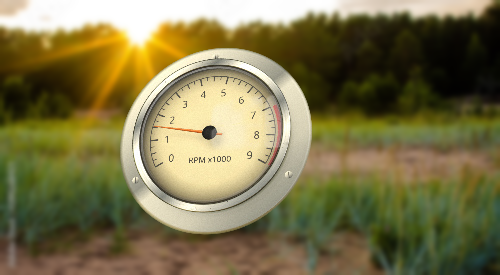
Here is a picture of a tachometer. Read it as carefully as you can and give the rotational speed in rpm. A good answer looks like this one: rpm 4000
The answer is rpm 1500
